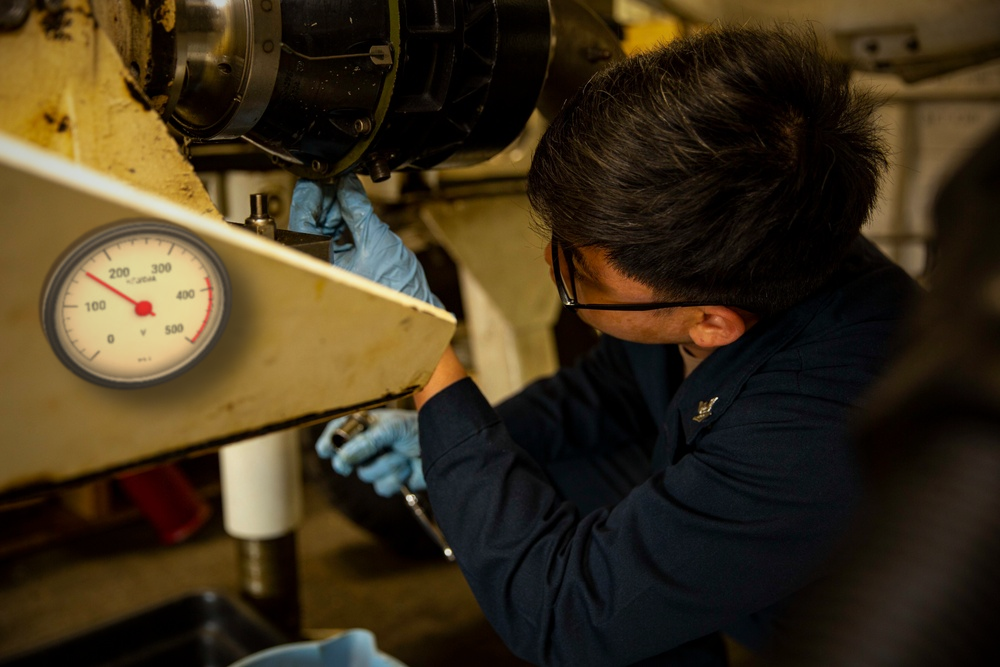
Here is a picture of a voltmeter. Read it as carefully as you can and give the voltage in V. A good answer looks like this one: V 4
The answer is V 160
